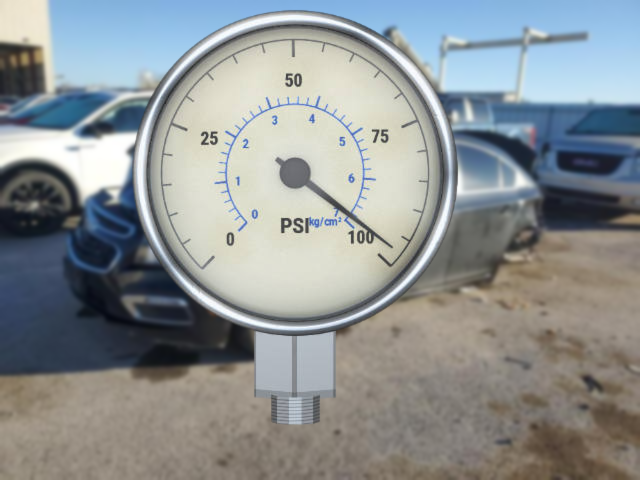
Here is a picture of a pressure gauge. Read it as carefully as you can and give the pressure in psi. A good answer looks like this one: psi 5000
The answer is psi 97.5
